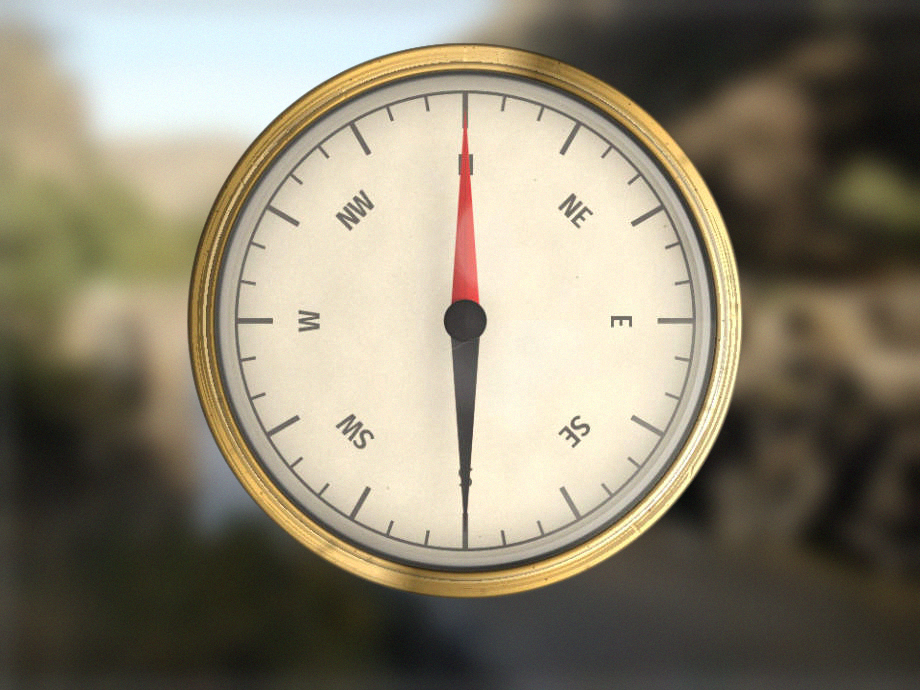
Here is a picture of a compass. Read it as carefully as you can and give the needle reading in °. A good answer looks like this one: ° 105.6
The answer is ° 0
